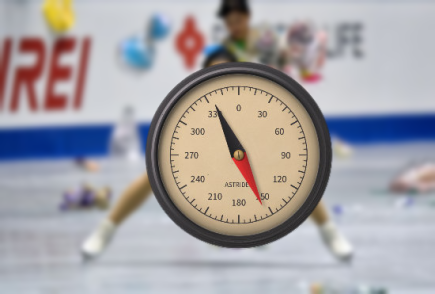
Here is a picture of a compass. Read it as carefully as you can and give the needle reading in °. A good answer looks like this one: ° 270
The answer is ° 155
